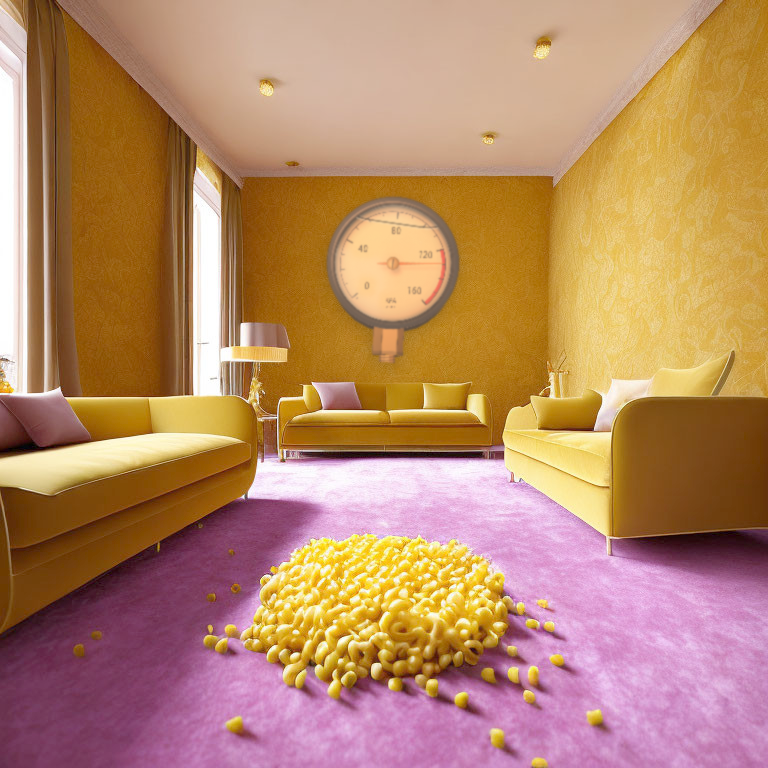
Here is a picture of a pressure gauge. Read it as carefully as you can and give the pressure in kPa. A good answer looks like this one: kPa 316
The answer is kPa 130
